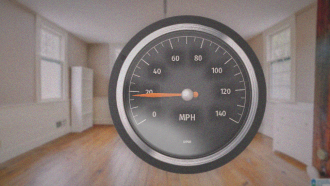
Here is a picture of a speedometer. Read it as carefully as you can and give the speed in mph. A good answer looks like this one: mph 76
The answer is mph 17.5
